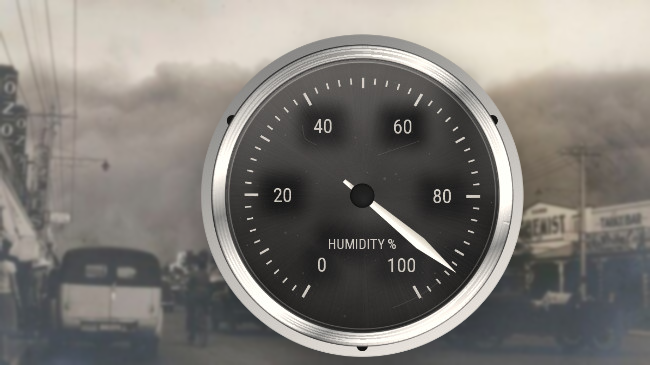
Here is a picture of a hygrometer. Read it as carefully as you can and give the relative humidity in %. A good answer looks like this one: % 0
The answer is % 93
